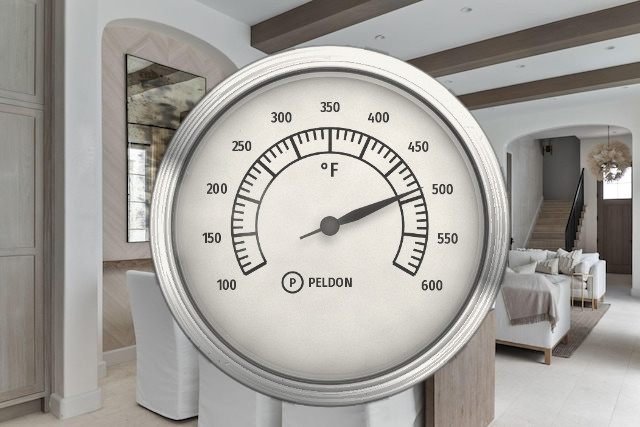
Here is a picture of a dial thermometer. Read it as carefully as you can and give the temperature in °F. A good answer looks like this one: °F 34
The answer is °F 490
